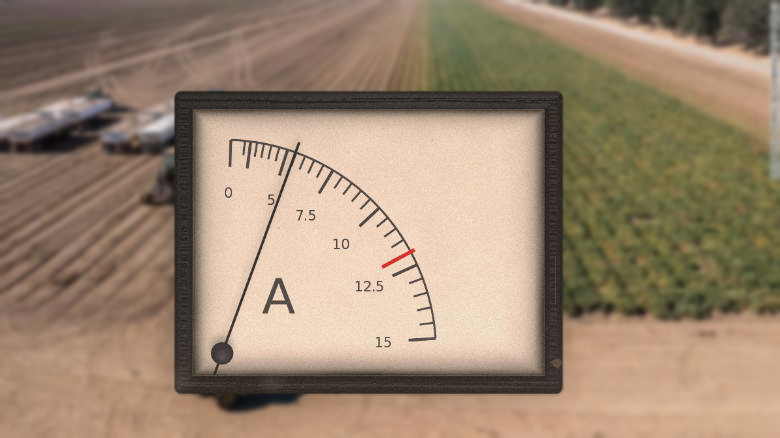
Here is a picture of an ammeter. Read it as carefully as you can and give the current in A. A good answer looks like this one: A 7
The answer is A 5.5
